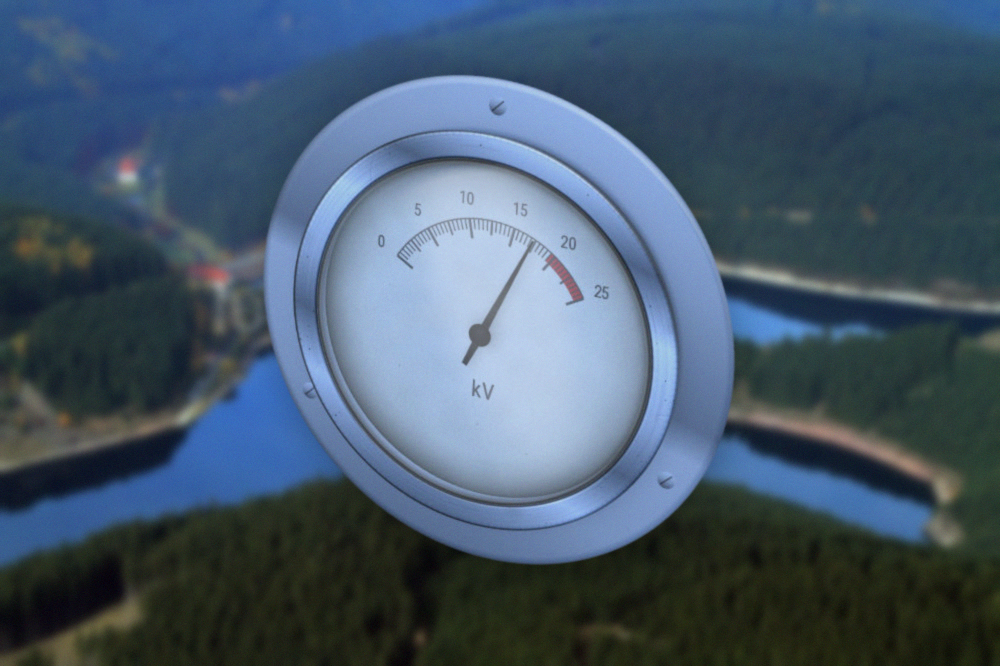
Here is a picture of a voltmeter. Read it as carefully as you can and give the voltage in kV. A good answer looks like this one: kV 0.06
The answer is kV 17.5
